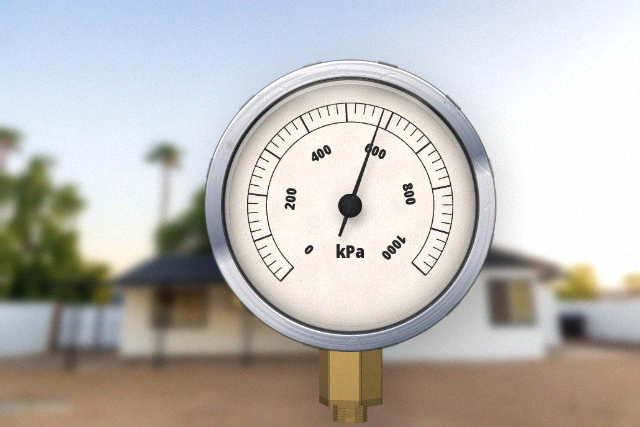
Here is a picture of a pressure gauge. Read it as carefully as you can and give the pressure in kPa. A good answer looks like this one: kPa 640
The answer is kPa 580
